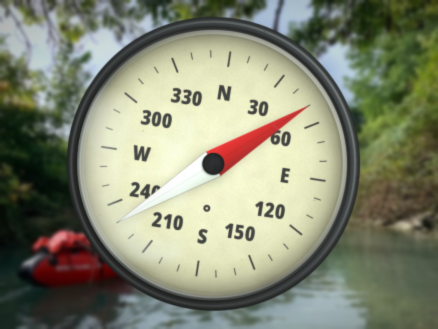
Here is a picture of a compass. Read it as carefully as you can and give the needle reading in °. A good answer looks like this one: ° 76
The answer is ° 50
